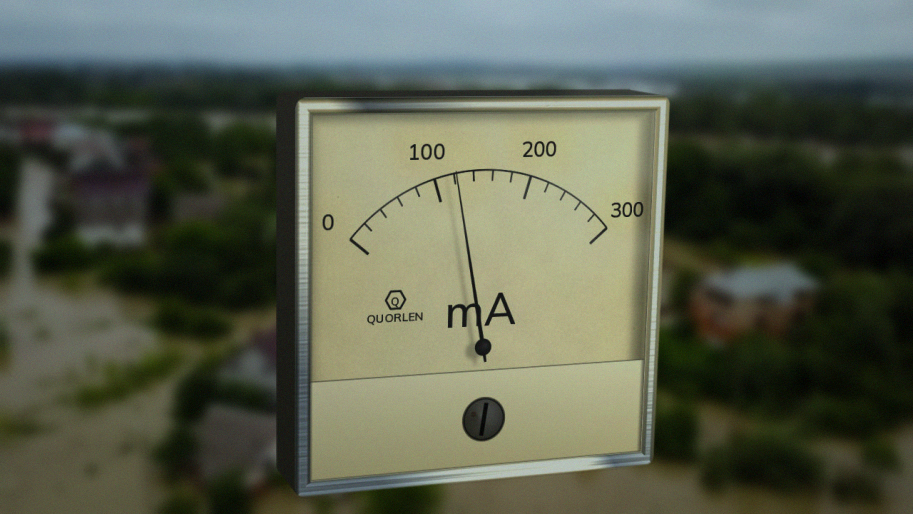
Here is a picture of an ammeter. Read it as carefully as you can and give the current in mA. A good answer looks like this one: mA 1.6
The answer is mA 120
